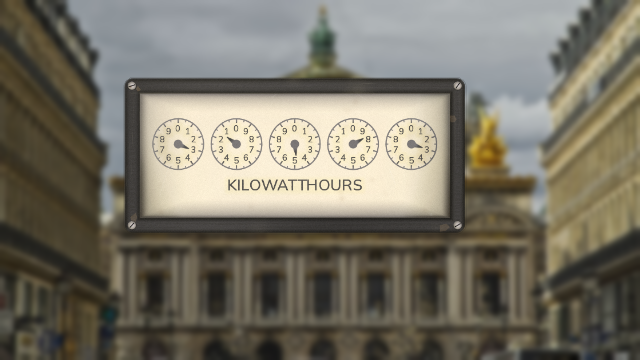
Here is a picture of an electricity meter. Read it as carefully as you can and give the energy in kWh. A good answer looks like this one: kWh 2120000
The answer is kWh 31483
